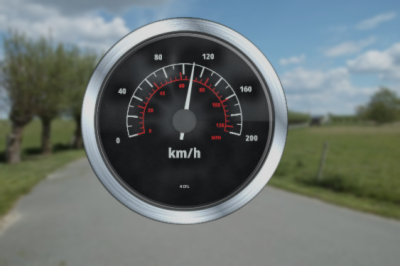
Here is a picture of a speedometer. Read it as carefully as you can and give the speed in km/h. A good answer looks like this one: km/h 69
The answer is km/h 110
